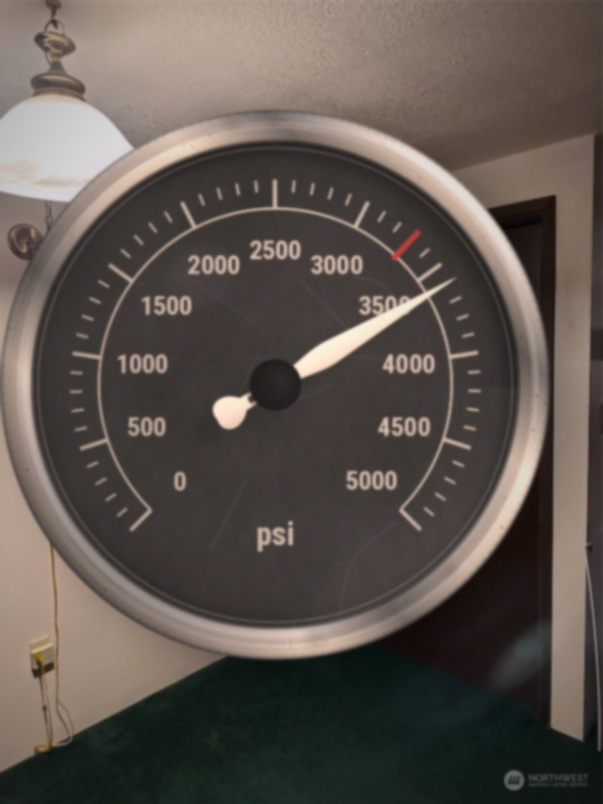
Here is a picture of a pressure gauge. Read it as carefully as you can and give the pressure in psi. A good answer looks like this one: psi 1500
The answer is psi 3600
